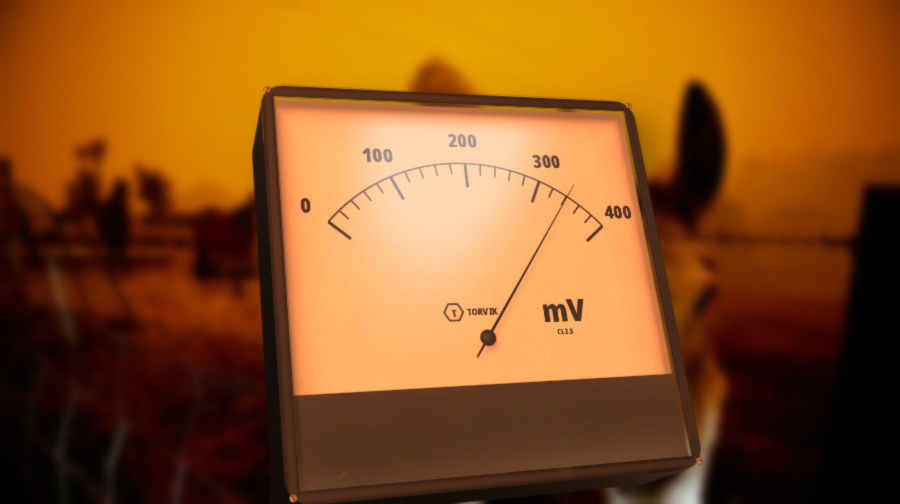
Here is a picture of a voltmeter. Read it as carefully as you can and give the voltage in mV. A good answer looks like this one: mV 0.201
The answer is mV 340
